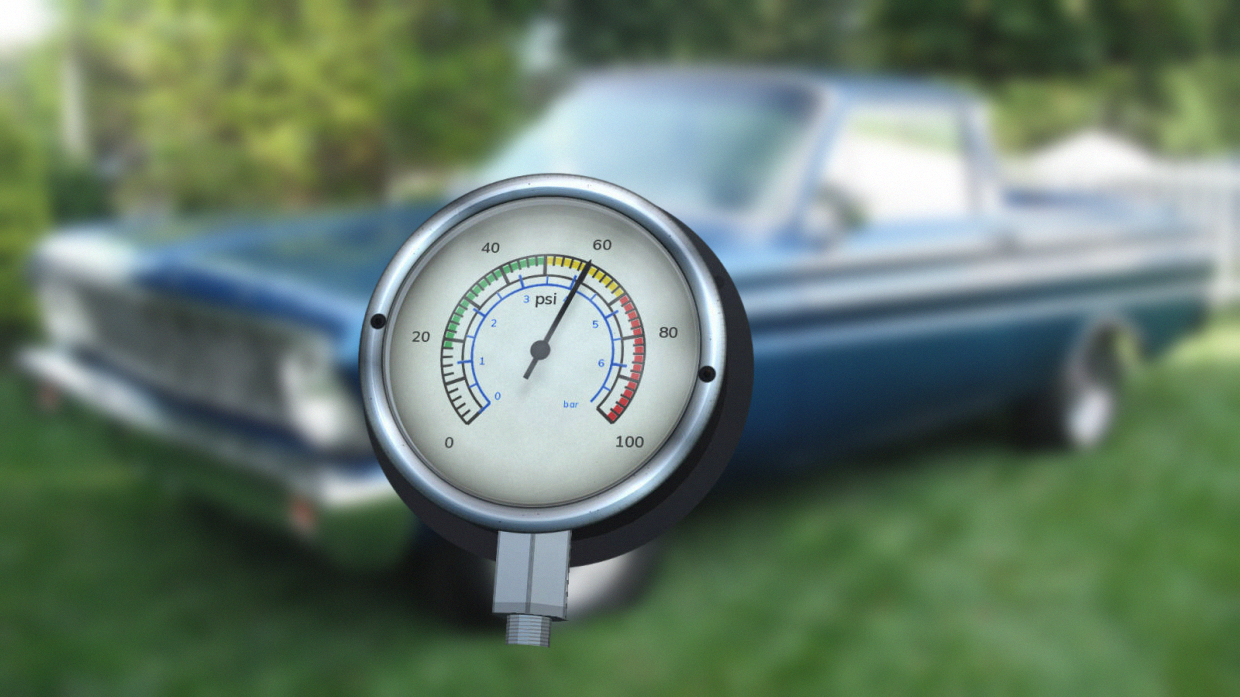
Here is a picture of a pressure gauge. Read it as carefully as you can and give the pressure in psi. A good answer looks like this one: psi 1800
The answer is psi 60
